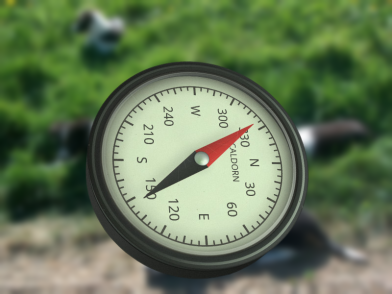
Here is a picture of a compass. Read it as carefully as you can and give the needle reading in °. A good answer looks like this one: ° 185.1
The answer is ° 325
